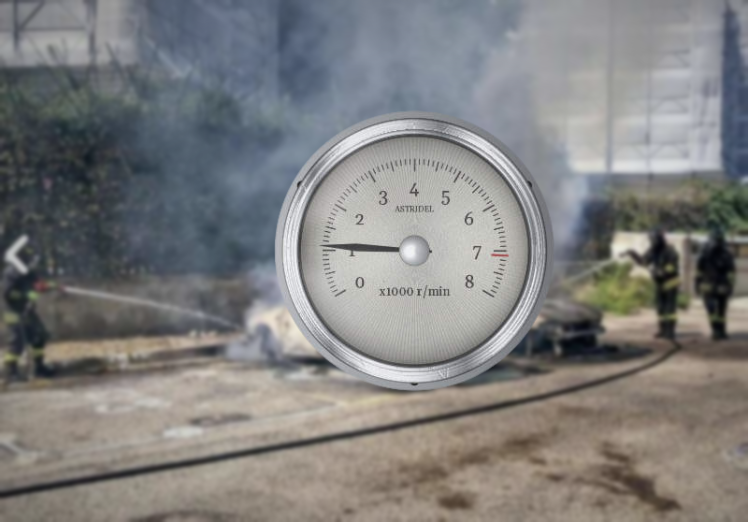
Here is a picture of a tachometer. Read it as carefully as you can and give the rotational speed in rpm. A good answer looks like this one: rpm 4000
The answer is rpm 1100
